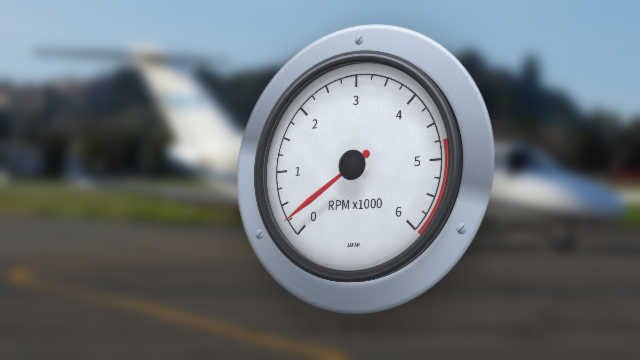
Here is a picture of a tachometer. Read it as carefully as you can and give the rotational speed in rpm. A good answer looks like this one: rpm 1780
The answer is rpm 250
